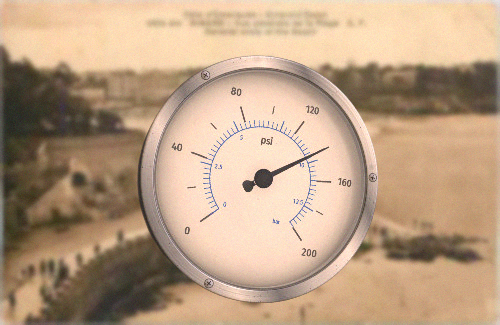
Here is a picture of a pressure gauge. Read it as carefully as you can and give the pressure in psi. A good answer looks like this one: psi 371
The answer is psi 140
